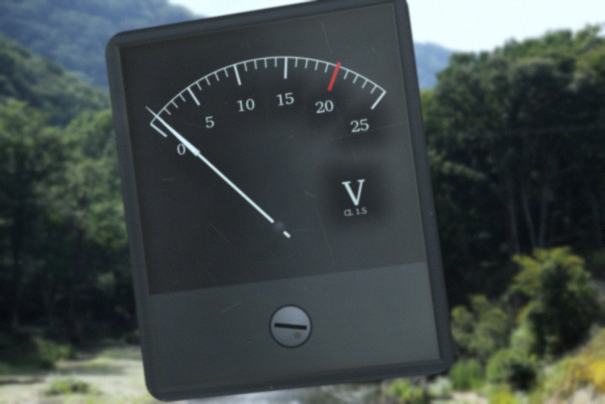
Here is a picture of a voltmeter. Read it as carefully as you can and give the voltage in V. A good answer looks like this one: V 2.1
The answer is V 1
